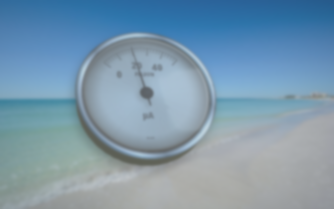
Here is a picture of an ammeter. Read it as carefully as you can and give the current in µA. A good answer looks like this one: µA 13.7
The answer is µA 20
